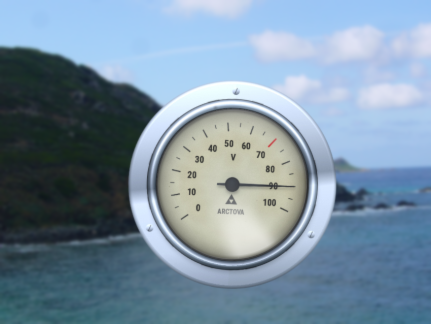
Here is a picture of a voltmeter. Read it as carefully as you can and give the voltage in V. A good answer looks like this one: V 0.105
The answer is V 90
